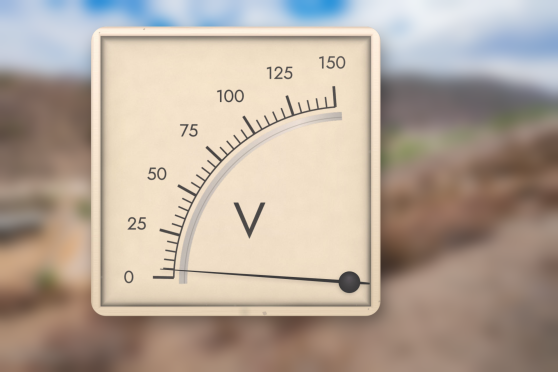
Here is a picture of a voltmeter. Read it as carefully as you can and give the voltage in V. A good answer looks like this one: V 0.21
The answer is V 5
